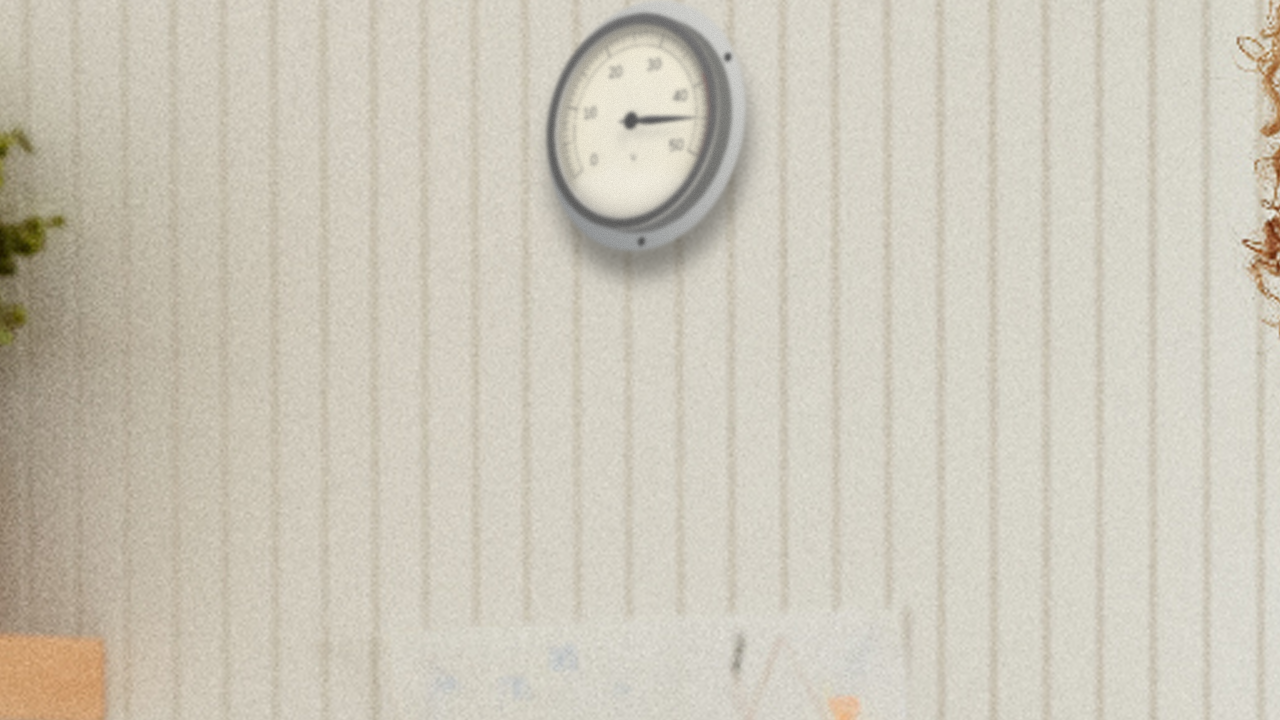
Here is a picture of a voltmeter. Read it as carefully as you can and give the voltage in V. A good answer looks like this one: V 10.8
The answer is V 45
